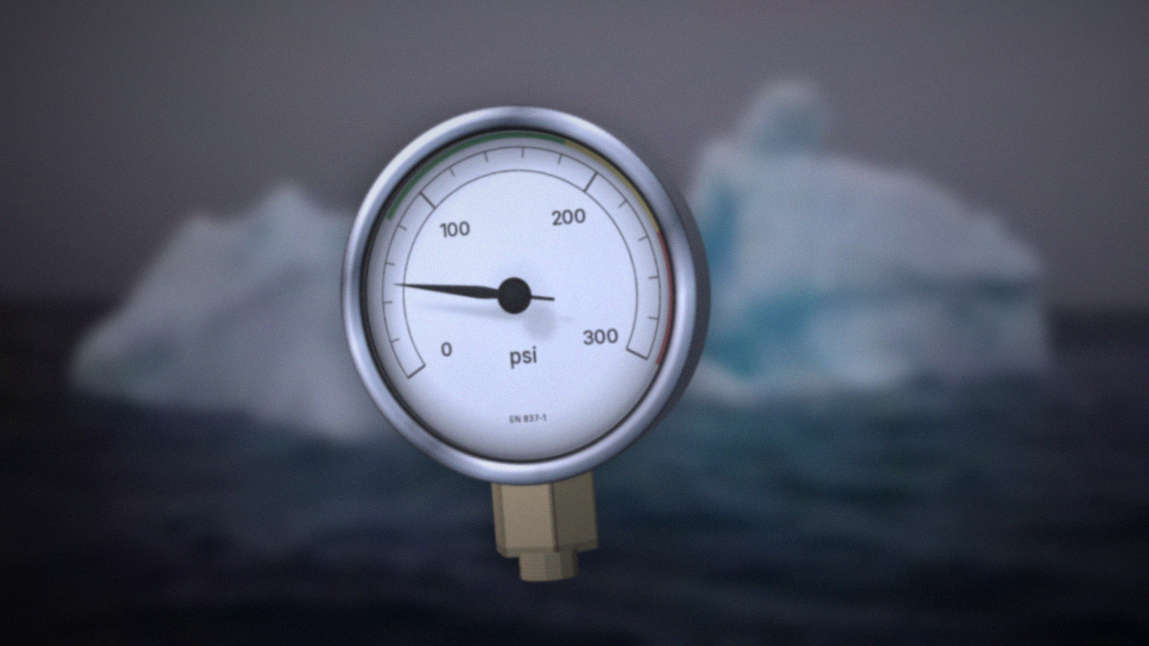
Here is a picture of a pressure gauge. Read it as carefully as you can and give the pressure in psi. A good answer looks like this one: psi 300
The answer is psi 50
